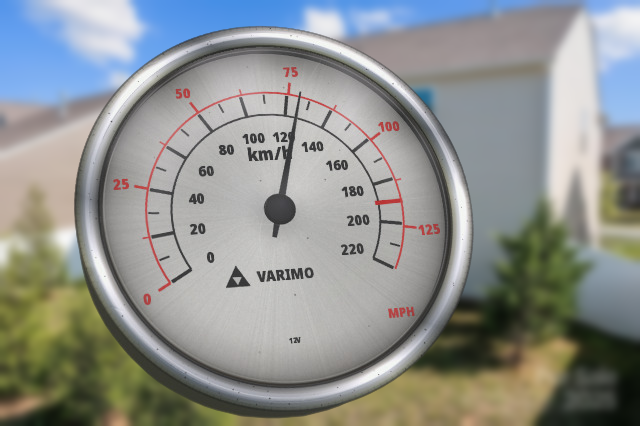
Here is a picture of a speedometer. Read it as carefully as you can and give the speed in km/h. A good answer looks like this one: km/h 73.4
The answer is km/h 125
